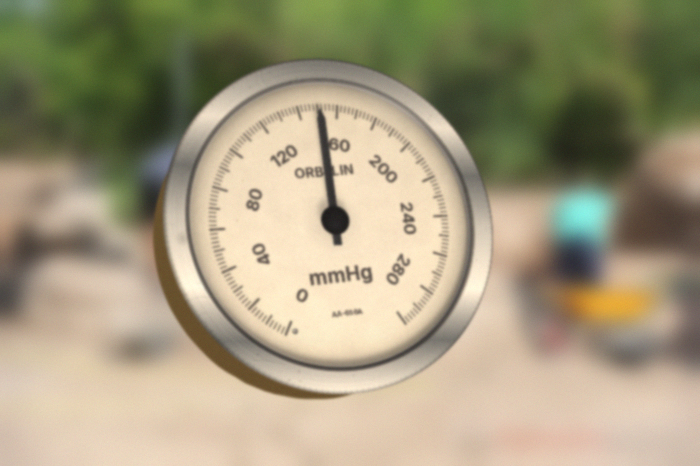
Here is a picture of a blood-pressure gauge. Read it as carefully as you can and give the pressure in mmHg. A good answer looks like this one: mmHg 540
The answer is mmHg 150
